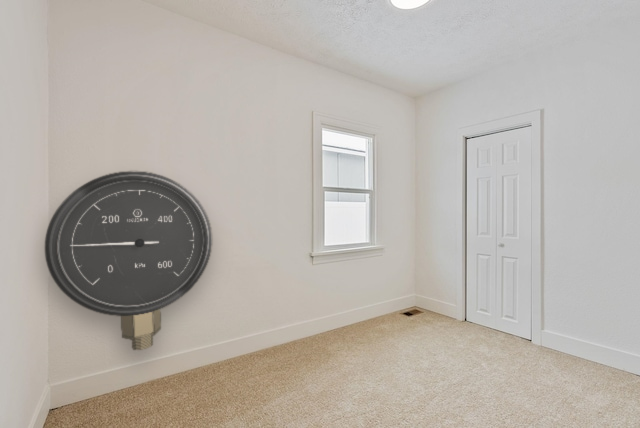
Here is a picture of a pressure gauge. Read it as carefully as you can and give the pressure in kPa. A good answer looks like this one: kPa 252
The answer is kPa 100
